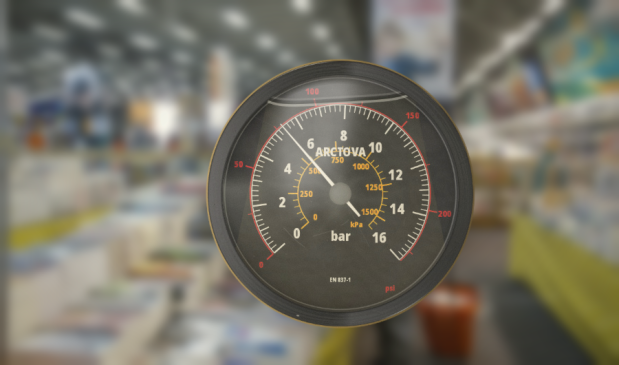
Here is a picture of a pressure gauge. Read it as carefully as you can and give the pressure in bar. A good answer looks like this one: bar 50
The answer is bar 5.4
